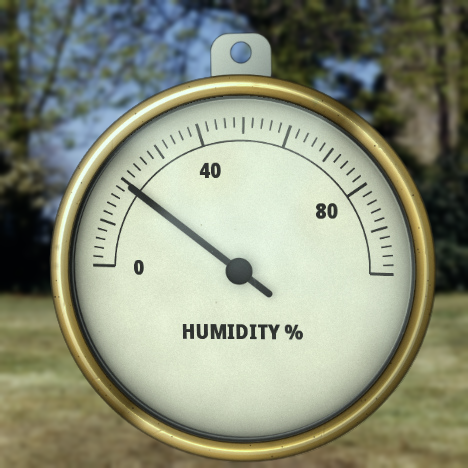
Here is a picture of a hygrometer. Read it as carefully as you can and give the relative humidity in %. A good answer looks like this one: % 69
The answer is % 20
